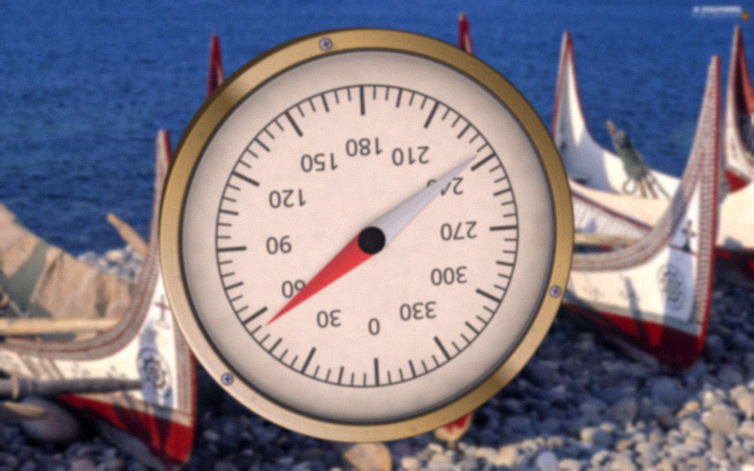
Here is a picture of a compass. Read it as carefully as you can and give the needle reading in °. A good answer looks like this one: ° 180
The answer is ° 55
